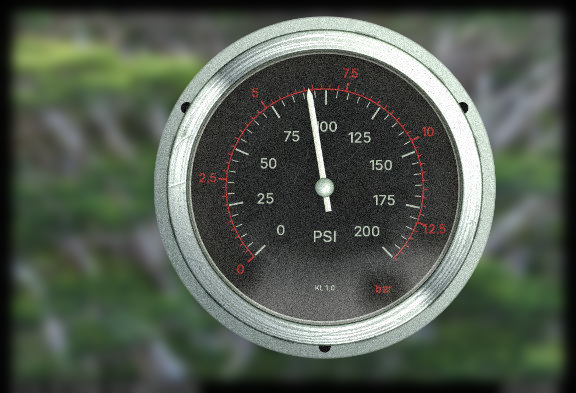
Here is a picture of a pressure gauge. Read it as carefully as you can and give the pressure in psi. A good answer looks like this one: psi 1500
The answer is psi 92.5
